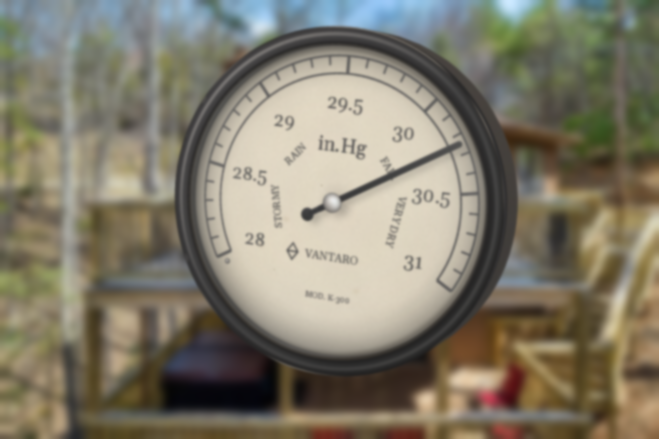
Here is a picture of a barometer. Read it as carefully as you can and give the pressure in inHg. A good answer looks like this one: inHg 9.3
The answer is inHg 30.25
